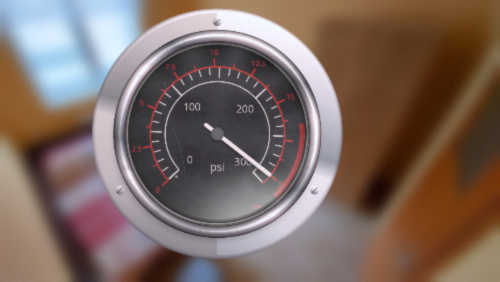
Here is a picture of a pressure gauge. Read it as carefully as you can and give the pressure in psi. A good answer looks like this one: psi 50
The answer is psi 290
